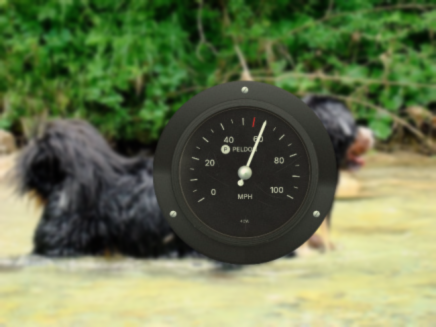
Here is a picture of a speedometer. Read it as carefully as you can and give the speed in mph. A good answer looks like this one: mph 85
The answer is mph 60
